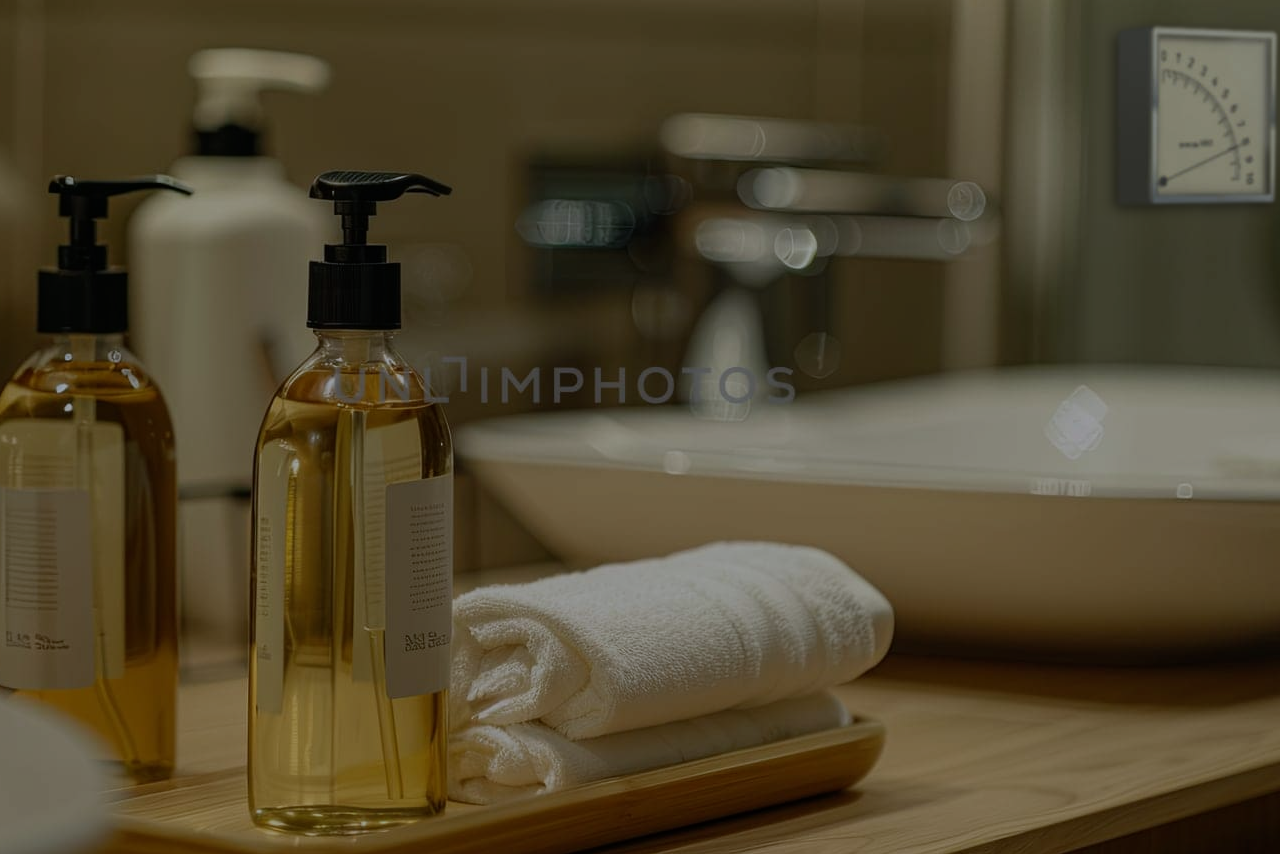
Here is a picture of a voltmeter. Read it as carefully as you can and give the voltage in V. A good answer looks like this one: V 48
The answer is V 8
